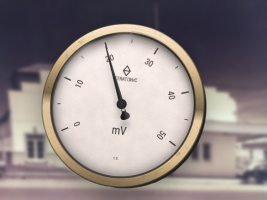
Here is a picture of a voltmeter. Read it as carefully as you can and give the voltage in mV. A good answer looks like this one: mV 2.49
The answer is mV 20
